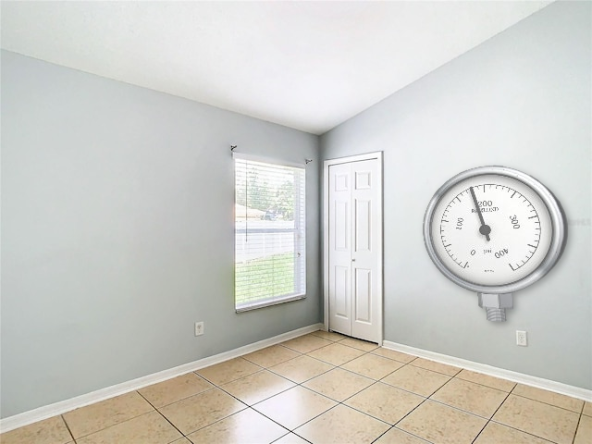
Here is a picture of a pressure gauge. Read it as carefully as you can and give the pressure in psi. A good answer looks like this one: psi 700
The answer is psi 180
